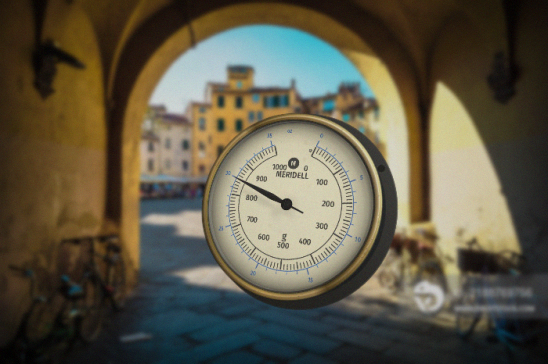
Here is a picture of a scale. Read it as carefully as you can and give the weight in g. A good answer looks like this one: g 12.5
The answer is g 850
